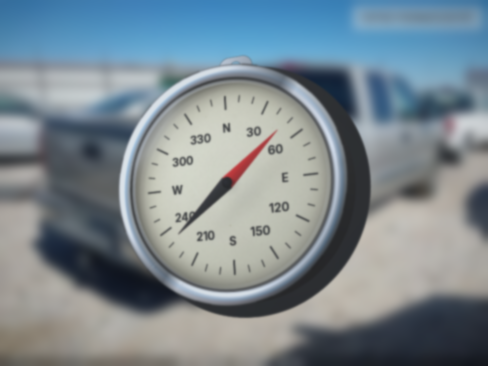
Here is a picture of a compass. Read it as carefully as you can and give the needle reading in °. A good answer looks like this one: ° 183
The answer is ° 50
